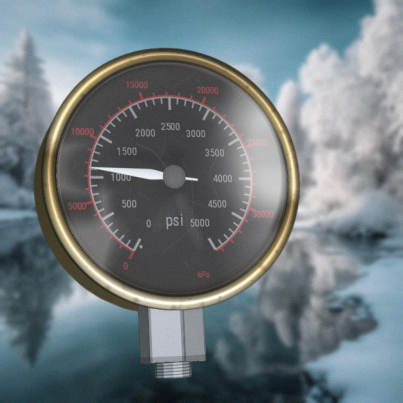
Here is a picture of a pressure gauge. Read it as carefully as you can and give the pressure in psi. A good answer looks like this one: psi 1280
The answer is psi 1100
